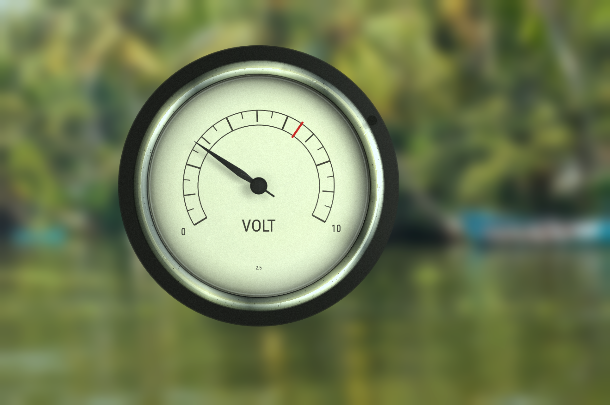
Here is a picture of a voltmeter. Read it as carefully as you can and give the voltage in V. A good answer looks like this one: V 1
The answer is V 2.75
